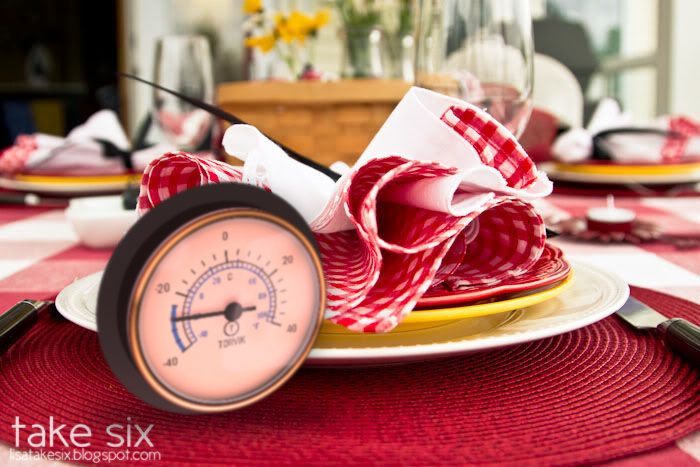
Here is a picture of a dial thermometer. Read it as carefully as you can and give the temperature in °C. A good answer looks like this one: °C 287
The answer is °C -28
